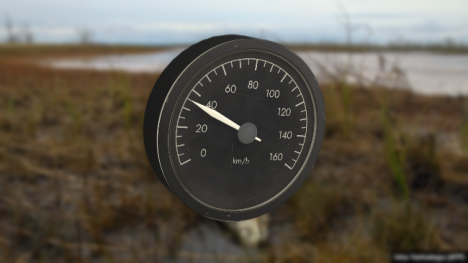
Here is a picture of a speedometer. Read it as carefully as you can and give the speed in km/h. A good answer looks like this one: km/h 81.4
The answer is km/h 35
